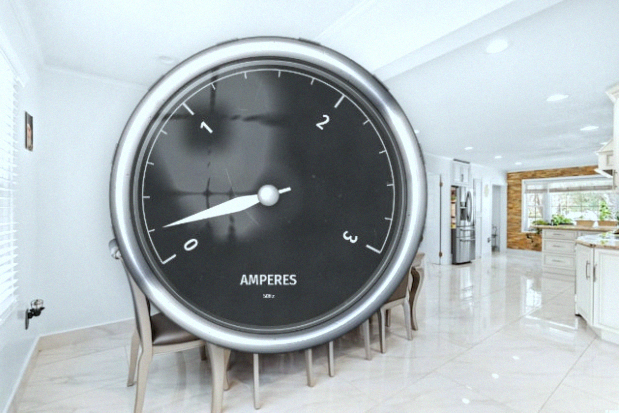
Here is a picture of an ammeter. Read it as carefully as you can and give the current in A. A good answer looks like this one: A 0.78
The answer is A 0.2
